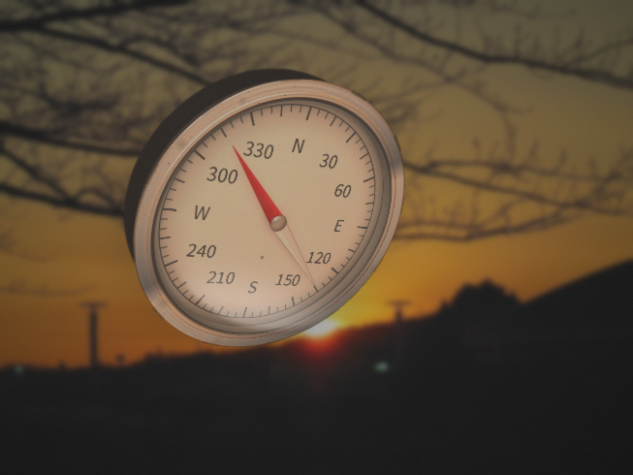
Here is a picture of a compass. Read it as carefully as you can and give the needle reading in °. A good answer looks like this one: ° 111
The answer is ° 315
